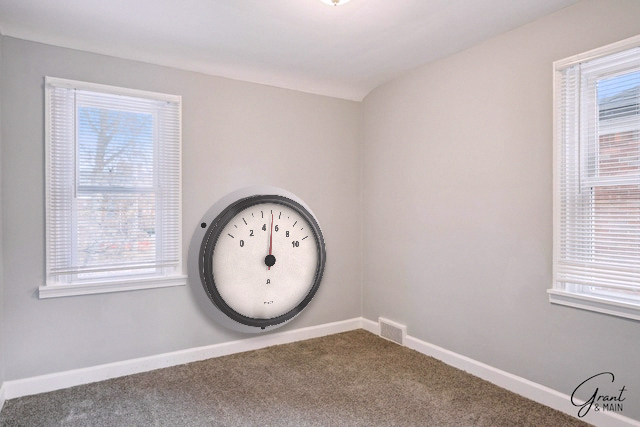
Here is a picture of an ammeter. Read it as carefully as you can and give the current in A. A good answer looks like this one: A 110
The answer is A 5
